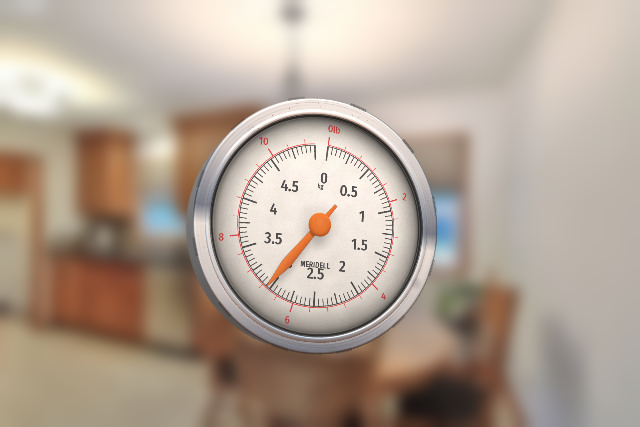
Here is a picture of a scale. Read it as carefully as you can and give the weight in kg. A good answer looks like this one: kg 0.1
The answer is kg 3.05
